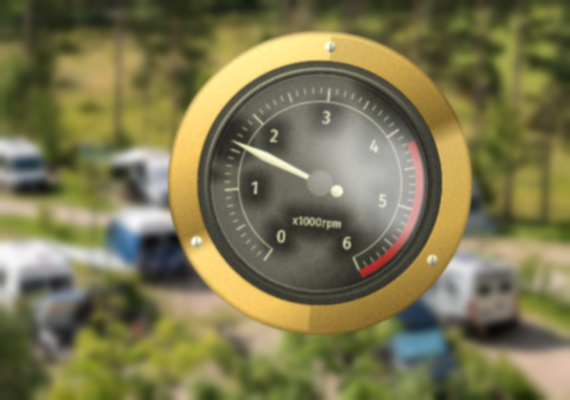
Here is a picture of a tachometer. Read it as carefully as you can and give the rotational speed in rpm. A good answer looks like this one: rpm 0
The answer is rpm 1600
